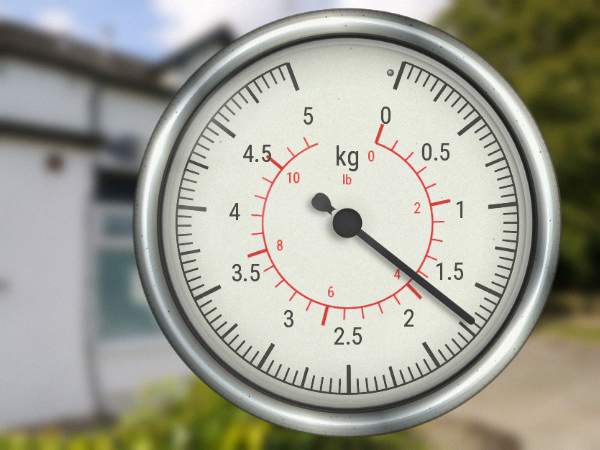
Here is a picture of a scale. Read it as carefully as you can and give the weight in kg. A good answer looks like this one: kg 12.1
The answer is kg 1.7
